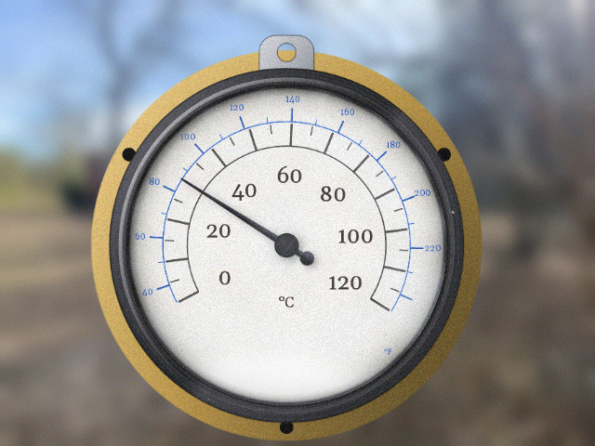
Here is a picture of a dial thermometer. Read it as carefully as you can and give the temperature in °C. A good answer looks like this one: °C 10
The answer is °C 30
